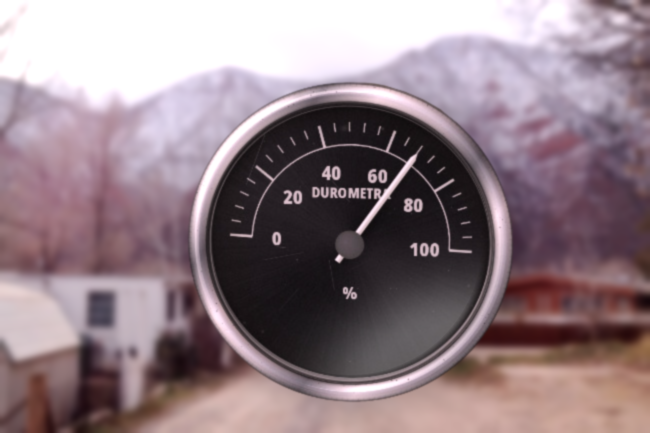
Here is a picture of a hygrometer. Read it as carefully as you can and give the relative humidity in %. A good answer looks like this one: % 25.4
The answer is % 68
